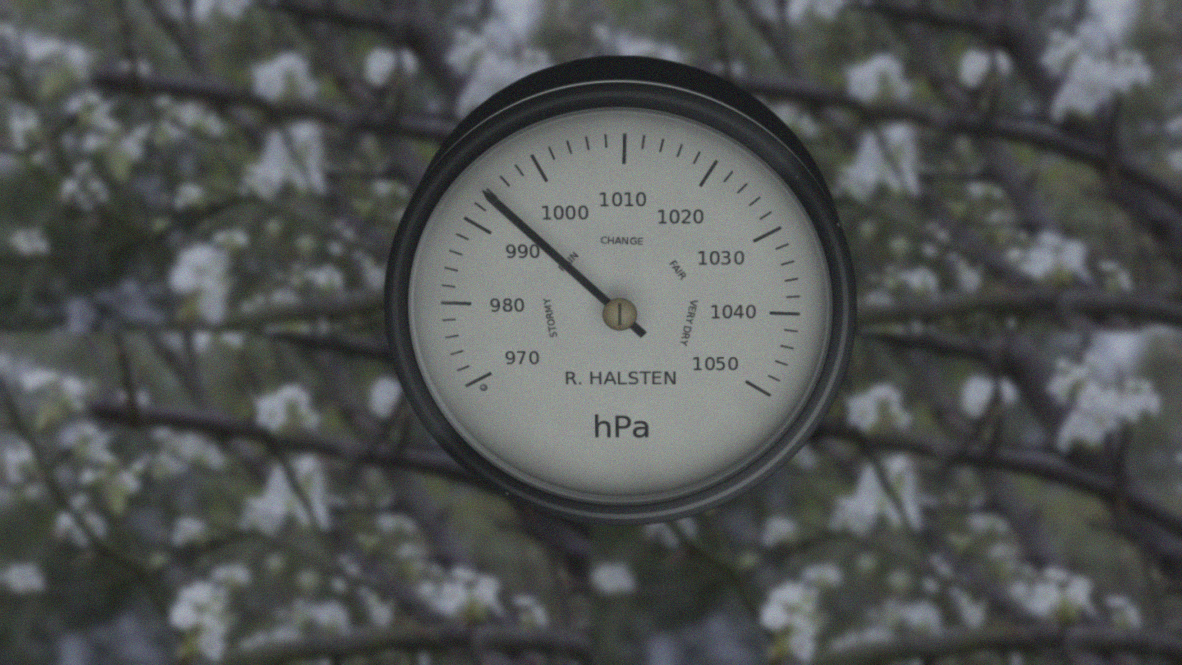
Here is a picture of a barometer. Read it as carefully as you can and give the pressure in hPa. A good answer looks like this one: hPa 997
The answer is hPa 994
